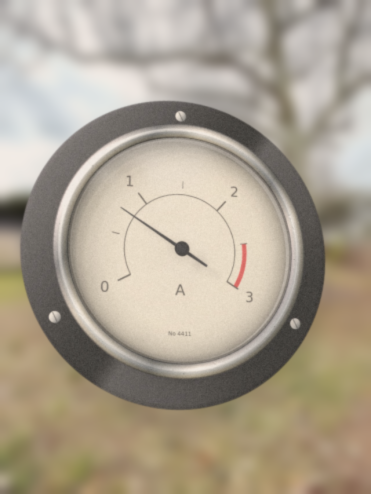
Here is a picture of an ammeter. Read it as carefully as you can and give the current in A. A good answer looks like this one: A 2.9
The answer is A 0.75
